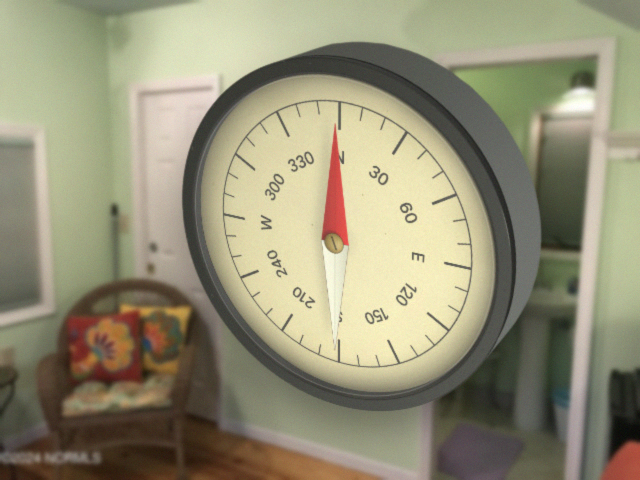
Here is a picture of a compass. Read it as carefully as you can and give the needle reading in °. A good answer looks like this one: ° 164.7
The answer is ° 0
